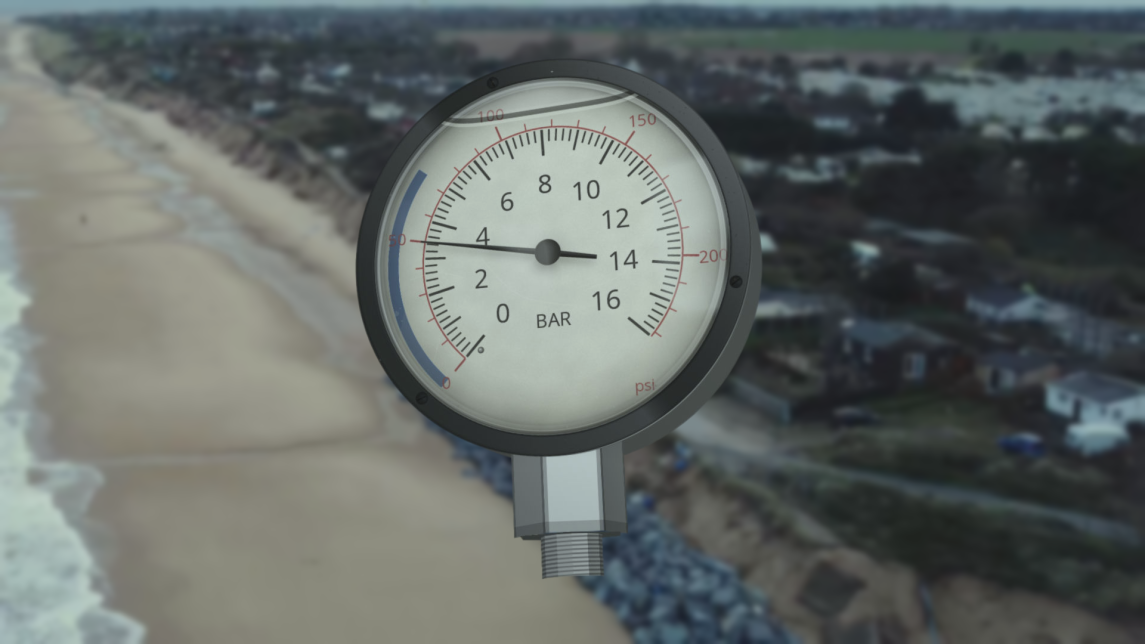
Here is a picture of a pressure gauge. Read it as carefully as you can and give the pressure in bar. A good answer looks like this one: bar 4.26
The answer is bar 3.4
